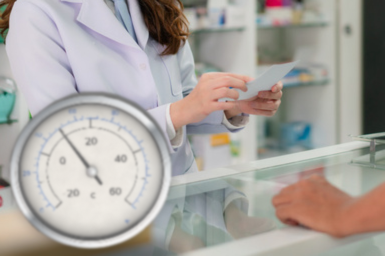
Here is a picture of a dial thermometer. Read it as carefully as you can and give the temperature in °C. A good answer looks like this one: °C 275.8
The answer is °C 10
